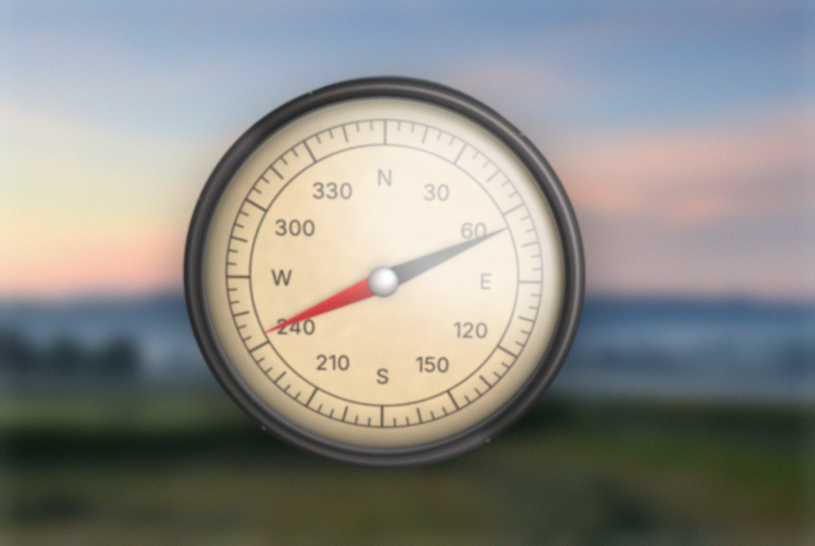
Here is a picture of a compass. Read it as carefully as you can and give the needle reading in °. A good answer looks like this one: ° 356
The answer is ° 245
